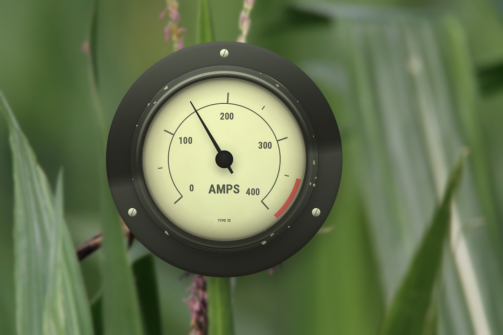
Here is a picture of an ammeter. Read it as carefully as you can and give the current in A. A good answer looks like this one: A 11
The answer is A 150
